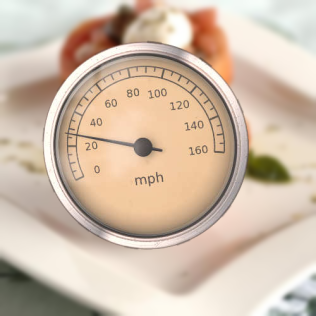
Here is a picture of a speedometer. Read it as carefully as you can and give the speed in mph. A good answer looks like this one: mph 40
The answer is mph 27.5
